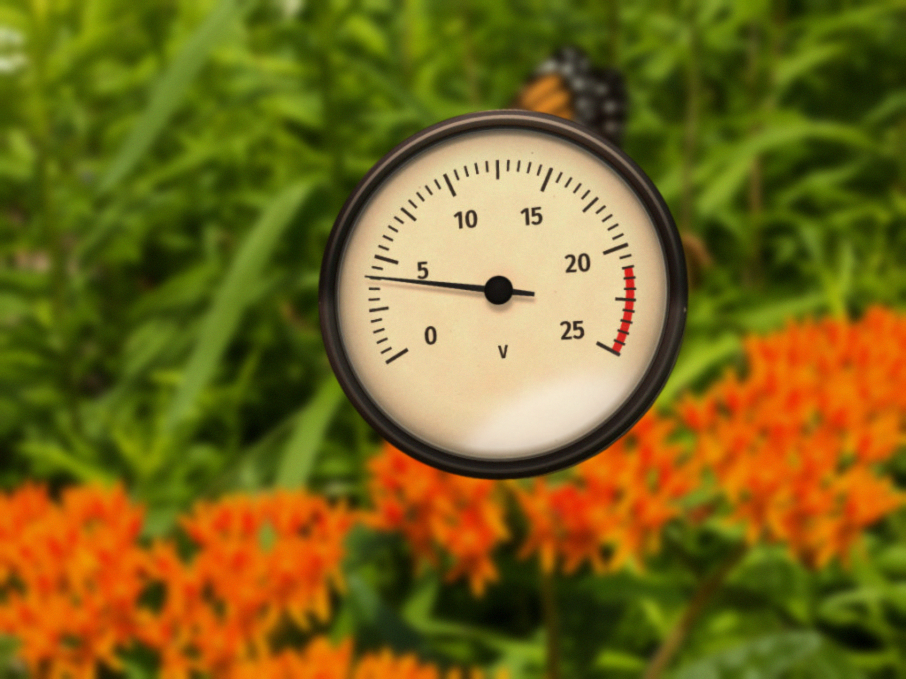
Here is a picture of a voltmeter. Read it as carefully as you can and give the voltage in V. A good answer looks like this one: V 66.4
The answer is V 4
